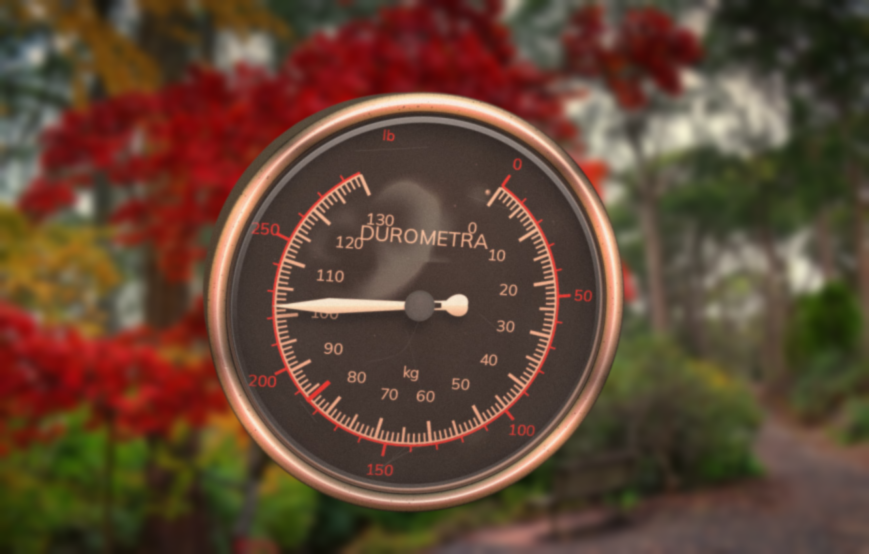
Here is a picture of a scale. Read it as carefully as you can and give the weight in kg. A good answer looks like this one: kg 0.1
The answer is kg 102
